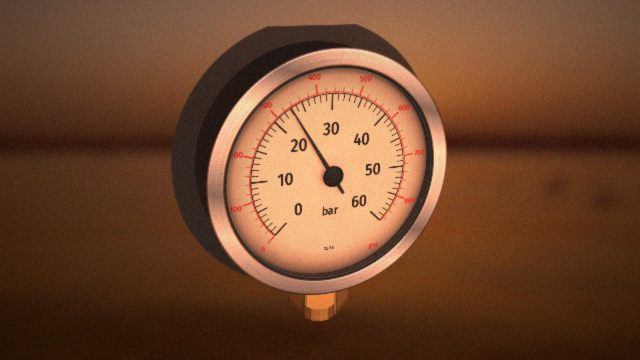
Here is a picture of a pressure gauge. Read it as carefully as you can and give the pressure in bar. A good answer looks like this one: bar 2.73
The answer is bar 23
